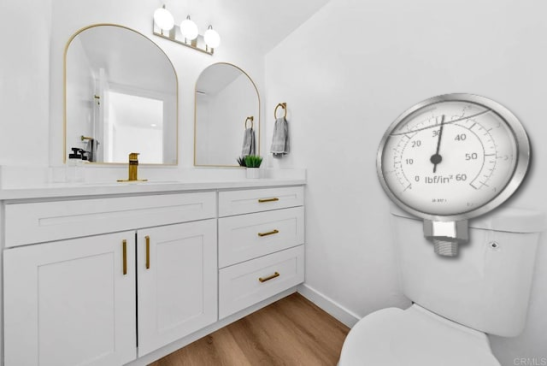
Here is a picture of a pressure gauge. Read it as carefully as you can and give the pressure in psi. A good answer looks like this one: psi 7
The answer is psi 32
